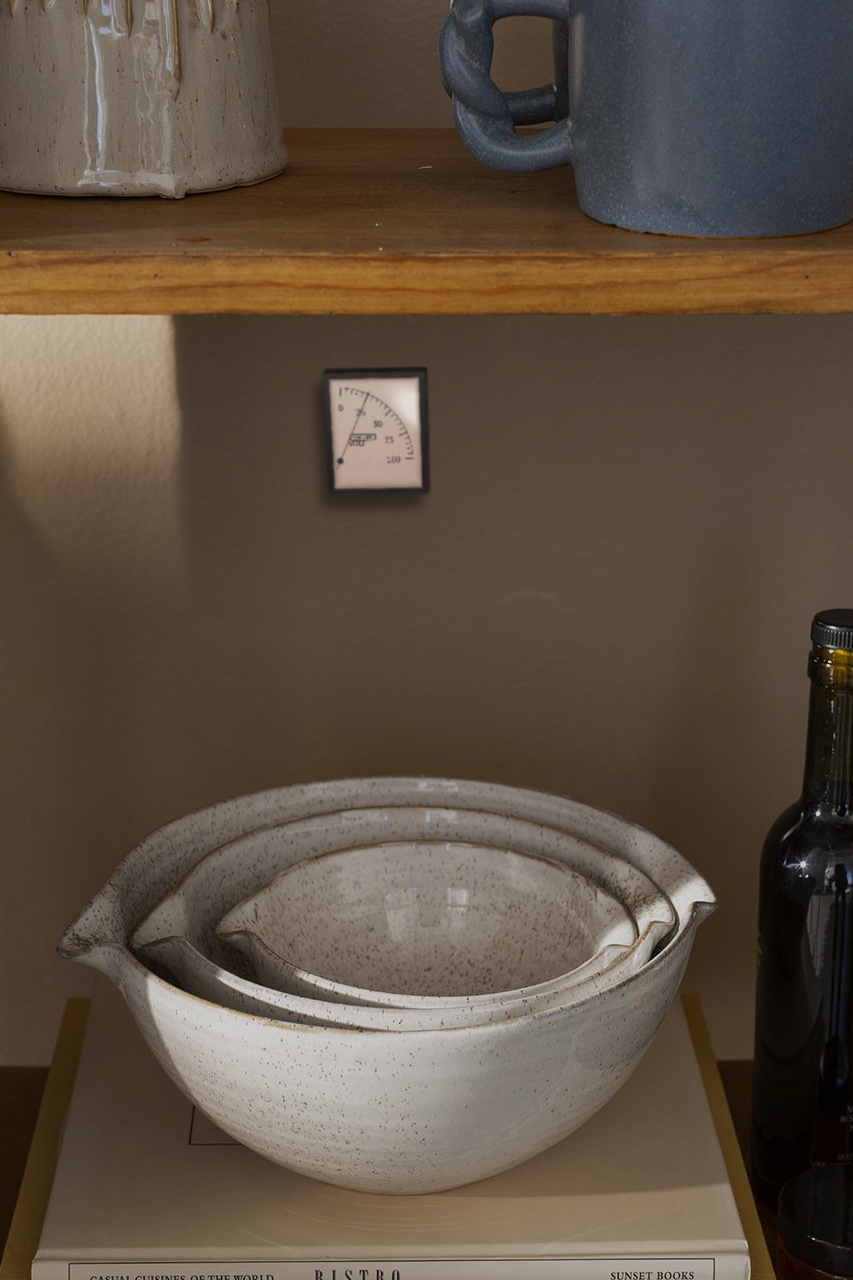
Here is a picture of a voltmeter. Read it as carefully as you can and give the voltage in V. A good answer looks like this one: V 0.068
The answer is V 25
